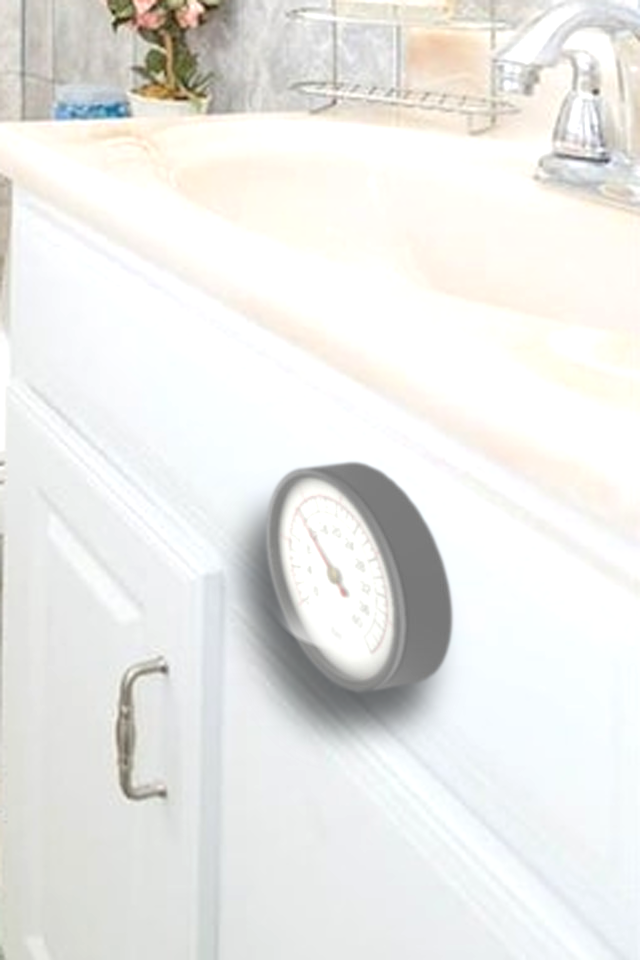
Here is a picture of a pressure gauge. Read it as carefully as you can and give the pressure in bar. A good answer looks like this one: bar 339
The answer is bar 12
